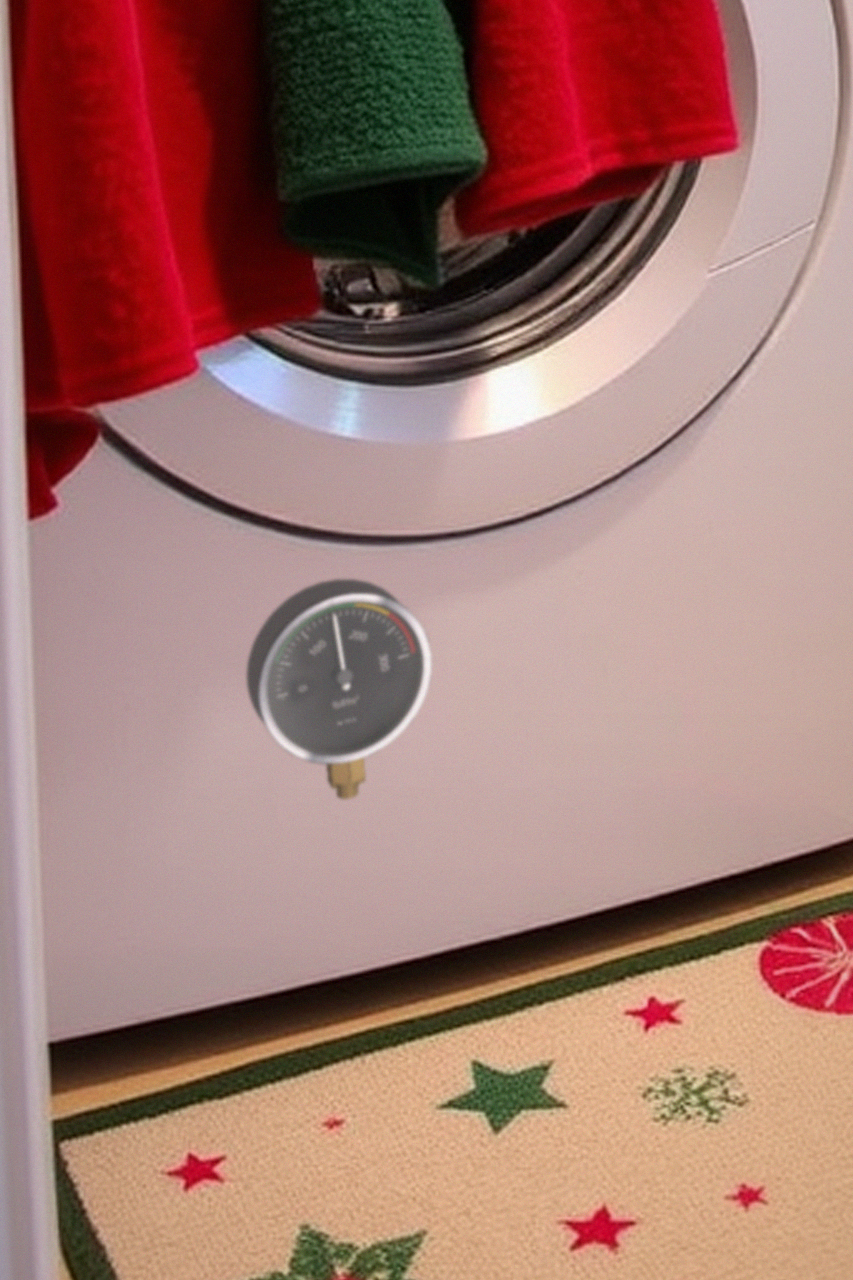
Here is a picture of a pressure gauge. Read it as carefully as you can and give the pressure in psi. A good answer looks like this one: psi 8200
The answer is psi 150
